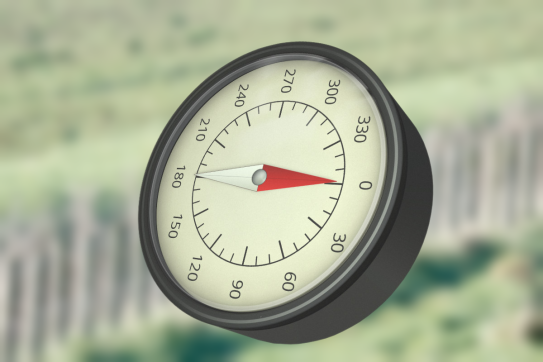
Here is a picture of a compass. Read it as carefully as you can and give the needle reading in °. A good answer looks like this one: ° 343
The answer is ° 0
